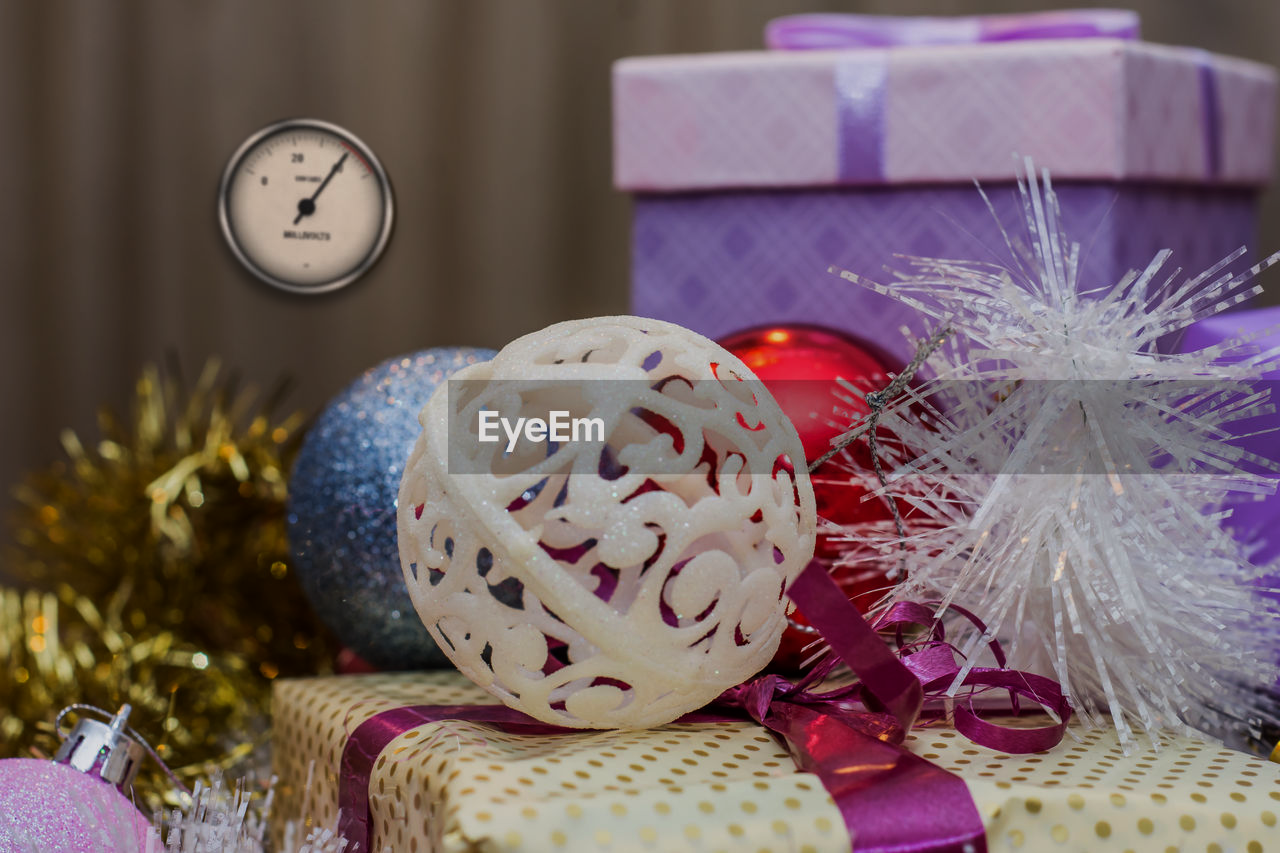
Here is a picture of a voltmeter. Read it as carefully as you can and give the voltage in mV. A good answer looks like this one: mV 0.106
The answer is mV 40
